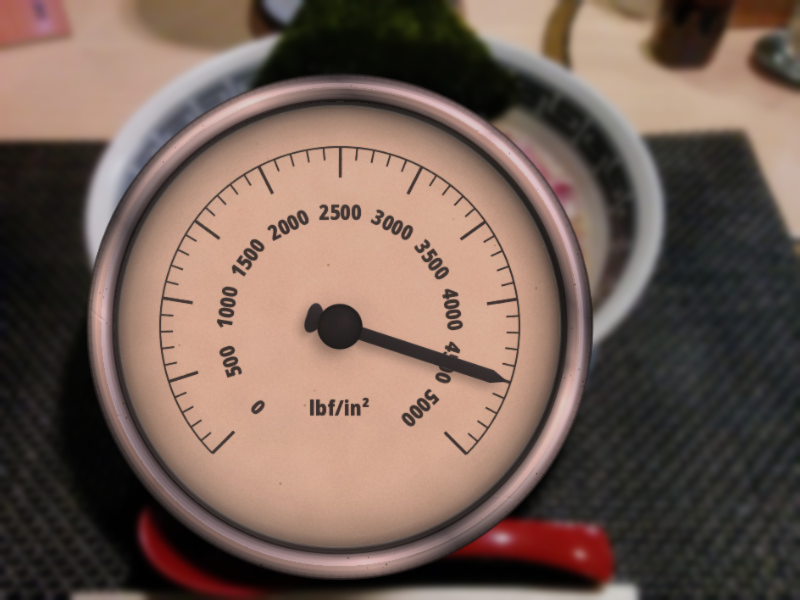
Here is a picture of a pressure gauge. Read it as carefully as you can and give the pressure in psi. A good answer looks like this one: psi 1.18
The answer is psi 4500
